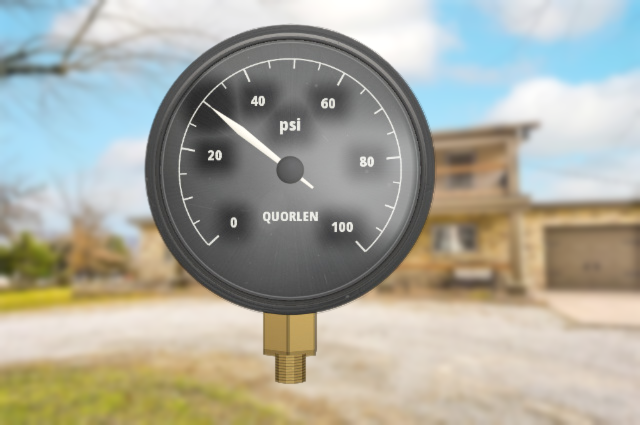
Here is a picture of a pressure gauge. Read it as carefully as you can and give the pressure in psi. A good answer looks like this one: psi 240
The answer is psi 30
